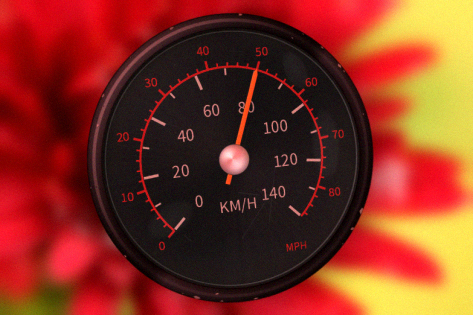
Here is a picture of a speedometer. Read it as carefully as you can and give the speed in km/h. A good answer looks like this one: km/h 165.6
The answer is km/h 80
